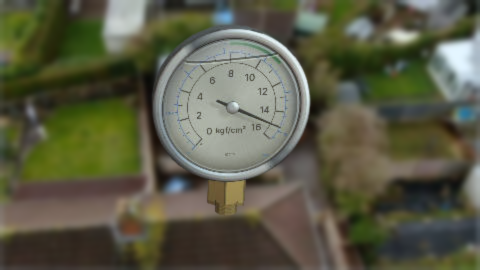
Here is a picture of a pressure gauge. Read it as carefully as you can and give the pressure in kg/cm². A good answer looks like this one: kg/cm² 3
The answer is kg/cm² 15
